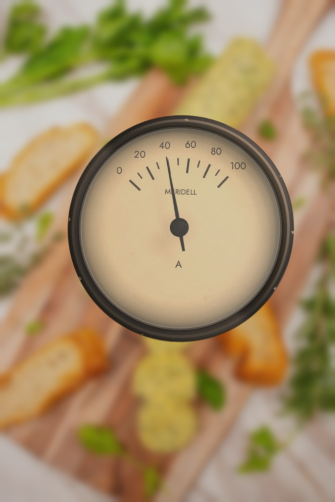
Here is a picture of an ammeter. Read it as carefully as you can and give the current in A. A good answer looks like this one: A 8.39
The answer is A 40
